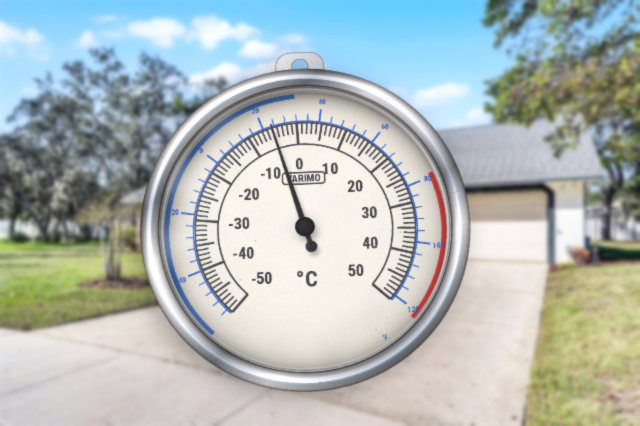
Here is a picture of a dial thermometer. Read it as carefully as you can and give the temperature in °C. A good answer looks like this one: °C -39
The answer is °C -5
